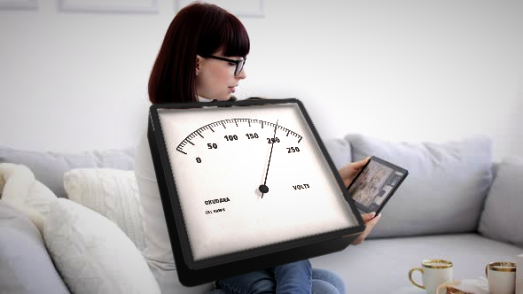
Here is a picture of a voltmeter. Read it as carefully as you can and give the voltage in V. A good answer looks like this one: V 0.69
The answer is V 200
